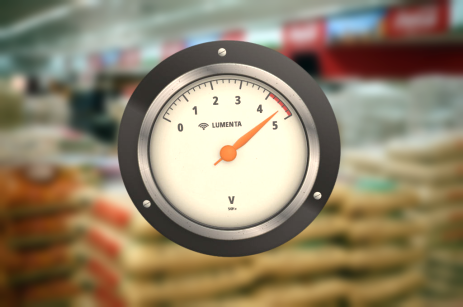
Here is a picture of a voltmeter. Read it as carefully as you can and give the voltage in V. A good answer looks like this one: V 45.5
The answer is V 4.6
